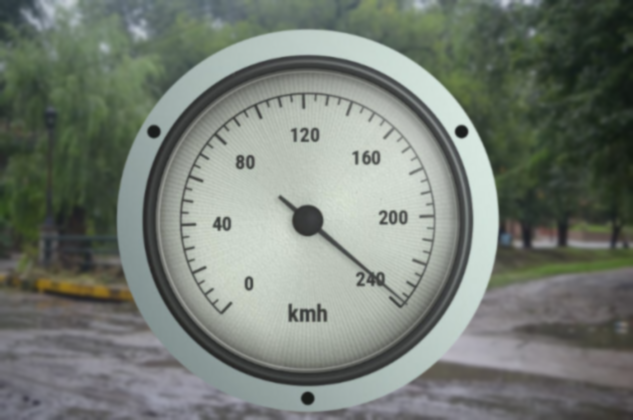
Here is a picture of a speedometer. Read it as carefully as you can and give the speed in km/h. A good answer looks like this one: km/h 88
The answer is km/h 237.5
